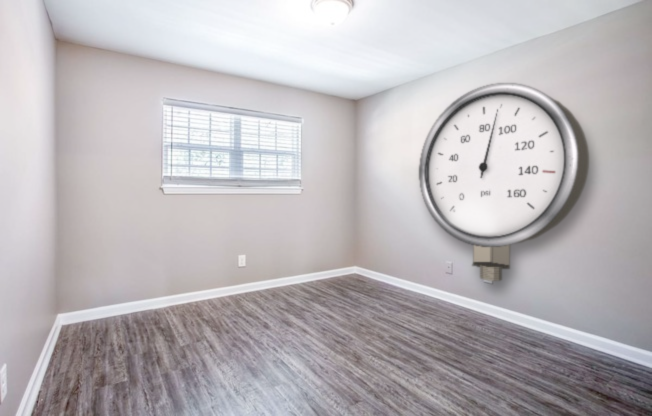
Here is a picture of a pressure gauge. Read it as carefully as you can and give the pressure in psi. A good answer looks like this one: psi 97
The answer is psi 90
